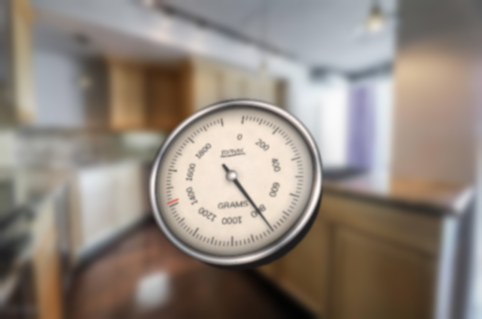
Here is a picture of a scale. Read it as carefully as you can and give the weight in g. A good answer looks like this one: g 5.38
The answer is g 800
